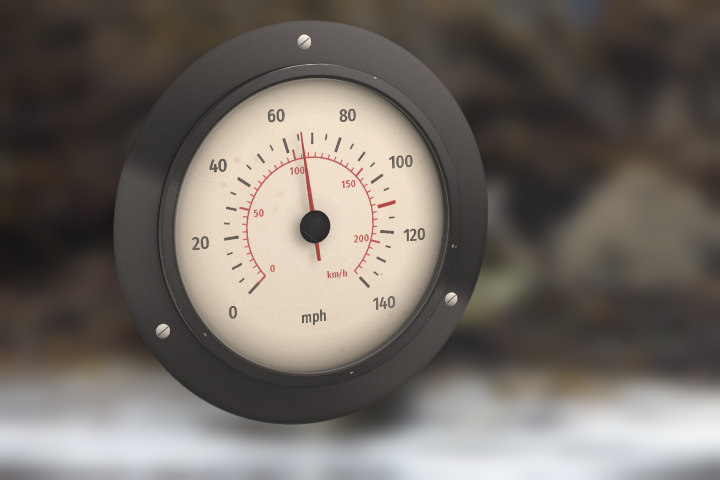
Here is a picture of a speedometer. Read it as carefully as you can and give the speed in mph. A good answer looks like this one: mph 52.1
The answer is mph 65
